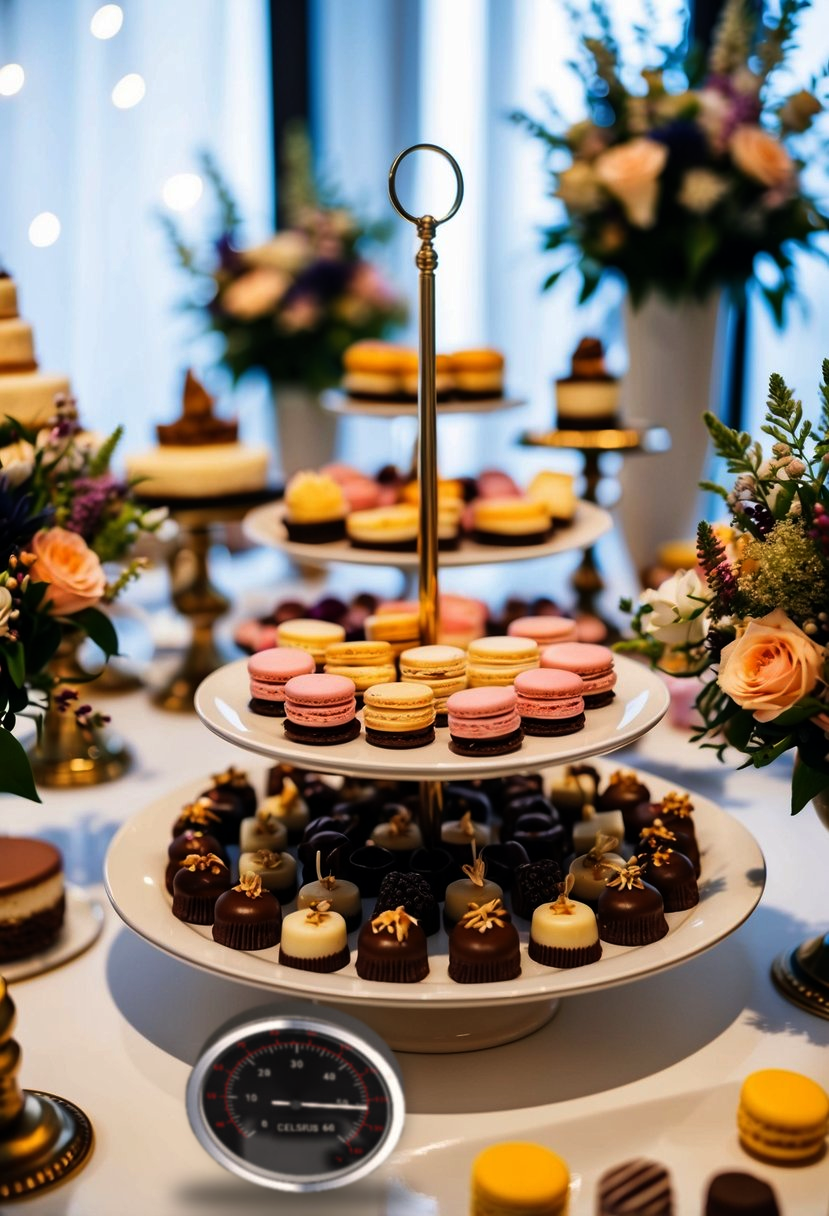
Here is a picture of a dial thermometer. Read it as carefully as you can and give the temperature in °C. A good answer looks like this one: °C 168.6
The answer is °C 50
